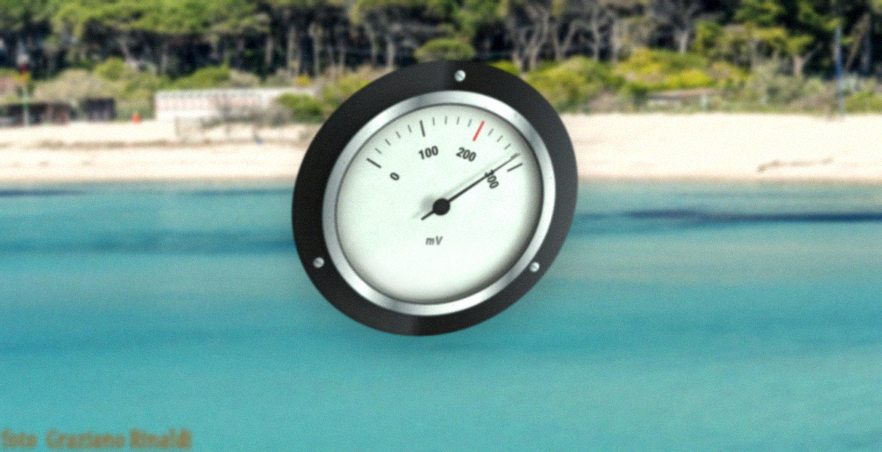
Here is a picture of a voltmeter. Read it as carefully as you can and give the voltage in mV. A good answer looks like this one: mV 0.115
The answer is mV 280
